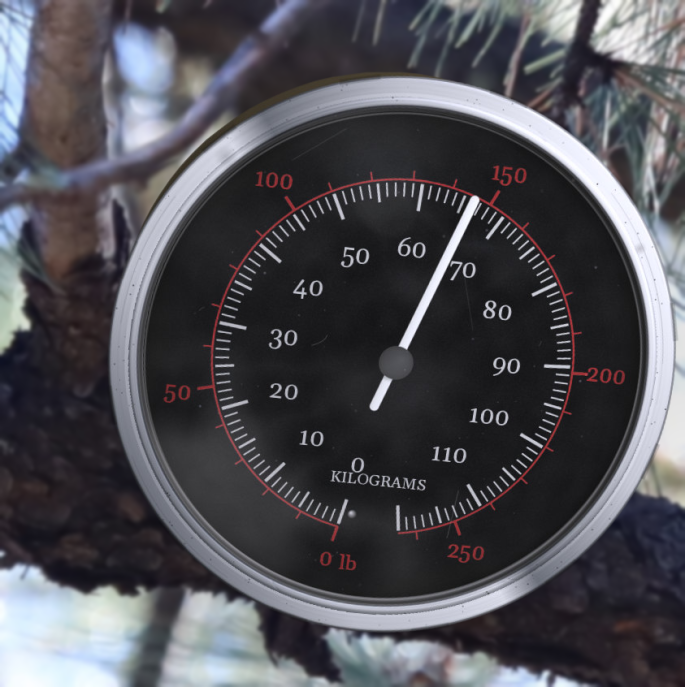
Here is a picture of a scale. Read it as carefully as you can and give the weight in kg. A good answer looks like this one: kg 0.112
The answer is kg 66
